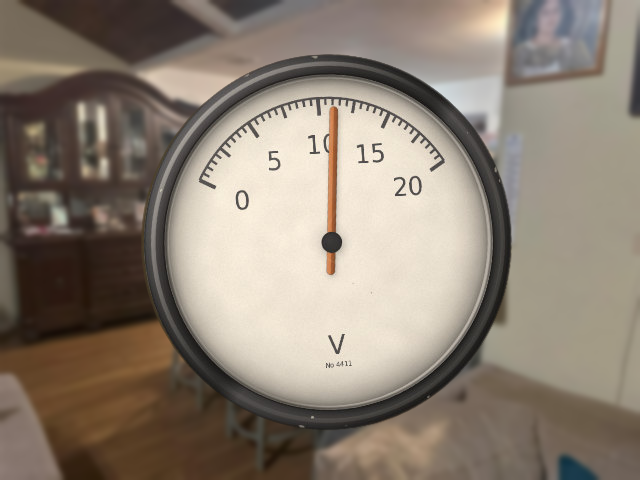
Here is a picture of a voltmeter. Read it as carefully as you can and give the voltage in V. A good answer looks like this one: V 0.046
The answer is V 11
